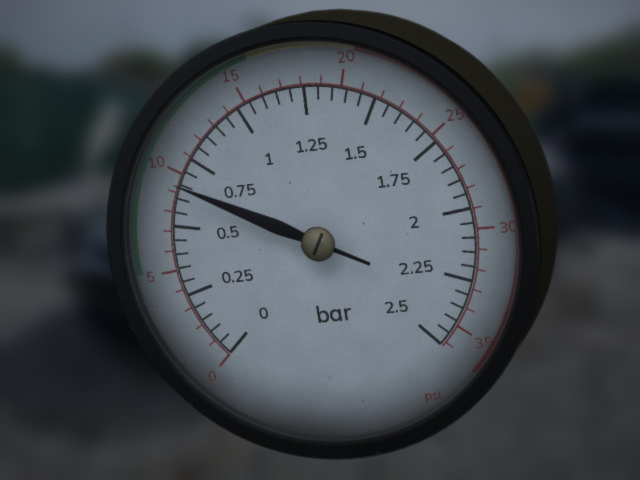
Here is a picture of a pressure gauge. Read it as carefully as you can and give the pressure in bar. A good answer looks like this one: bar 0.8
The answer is bar 0.65
